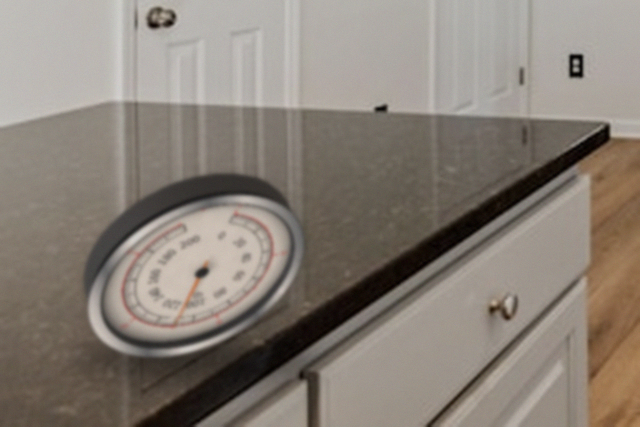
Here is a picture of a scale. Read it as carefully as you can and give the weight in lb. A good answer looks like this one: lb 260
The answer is lb 110
